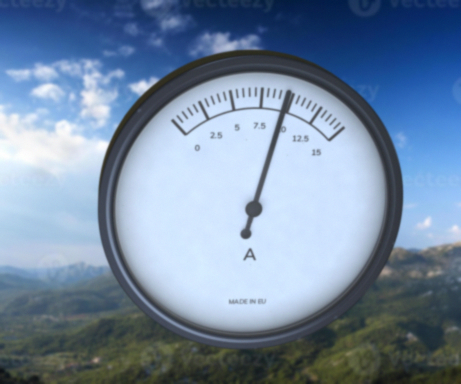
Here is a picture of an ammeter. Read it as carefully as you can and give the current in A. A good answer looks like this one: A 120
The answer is A 9.5
